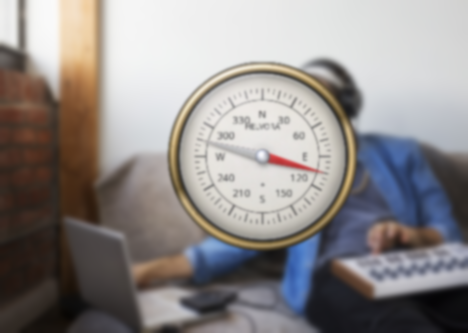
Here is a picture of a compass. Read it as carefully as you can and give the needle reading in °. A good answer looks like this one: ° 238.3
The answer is ° 105
